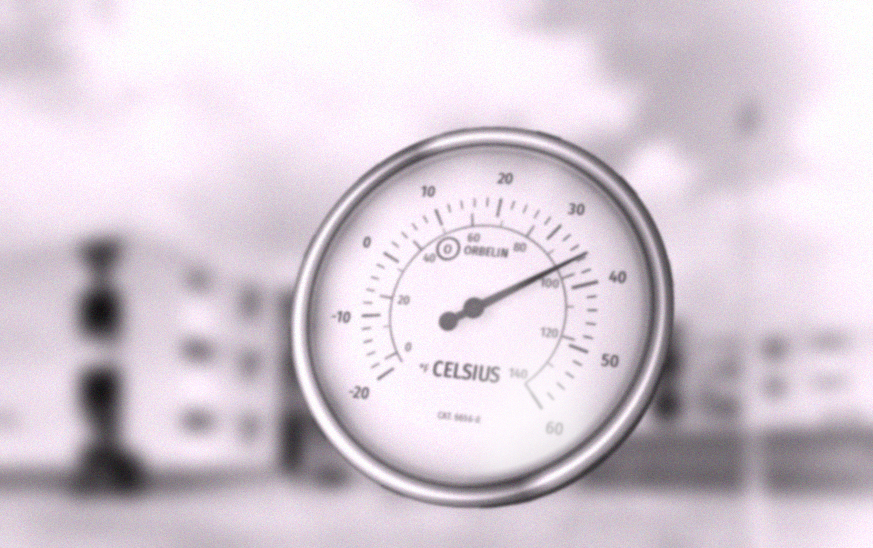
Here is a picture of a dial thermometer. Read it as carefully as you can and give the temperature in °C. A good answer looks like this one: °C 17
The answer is °C 36
